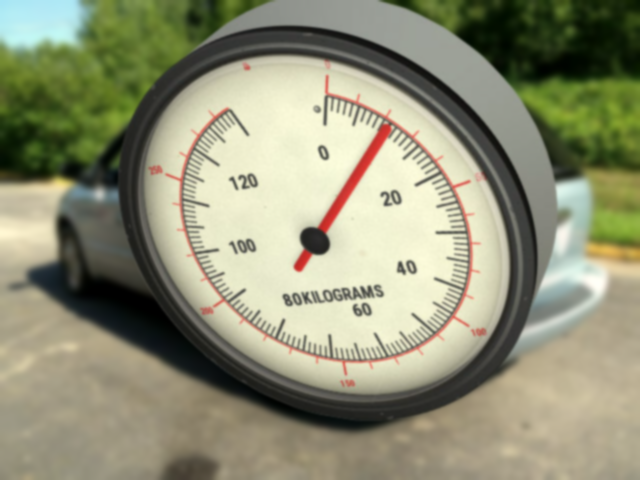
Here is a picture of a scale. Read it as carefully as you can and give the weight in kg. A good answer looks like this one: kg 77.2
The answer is kg 10
